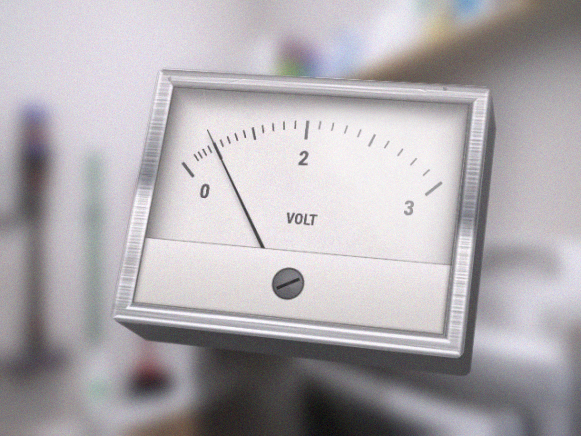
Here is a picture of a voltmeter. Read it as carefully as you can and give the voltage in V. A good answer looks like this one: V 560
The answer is V 1
